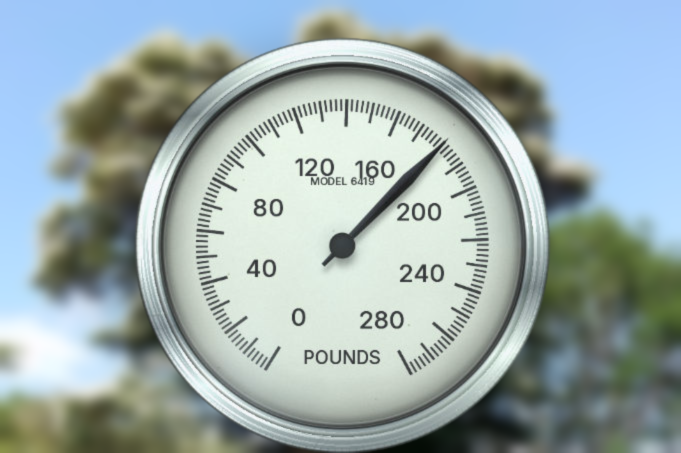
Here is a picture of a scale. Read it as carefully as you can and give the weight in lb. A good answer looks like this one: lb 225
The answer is lb 180
